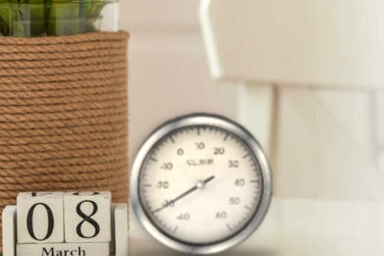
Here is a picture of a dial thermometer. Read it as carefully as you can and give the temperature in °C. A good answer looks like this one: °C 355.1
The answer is °C -30
